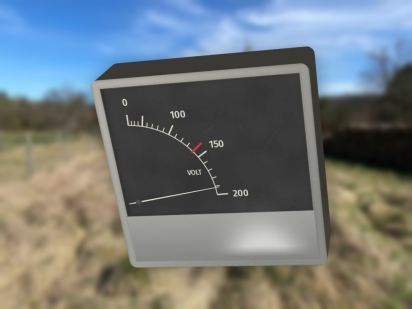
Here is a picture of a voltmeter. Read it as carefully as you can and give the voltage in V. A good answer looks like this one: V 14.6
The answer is V 190
